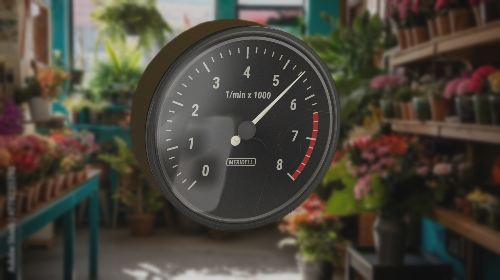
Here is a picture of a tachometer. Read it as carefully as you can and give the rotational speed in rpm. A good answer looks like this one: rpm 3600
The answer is rpm 5400
